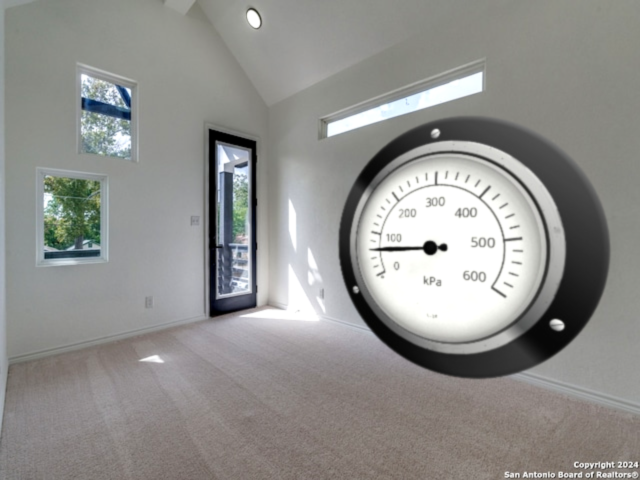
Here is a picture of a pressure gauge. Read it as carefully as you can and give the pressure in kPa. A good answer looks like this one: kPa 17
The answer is kPa 60
